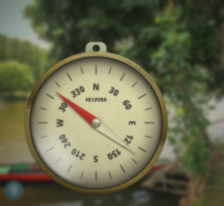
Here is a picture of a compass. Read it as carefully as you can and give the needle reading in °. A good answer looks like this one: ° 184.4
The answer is ° 307.5
